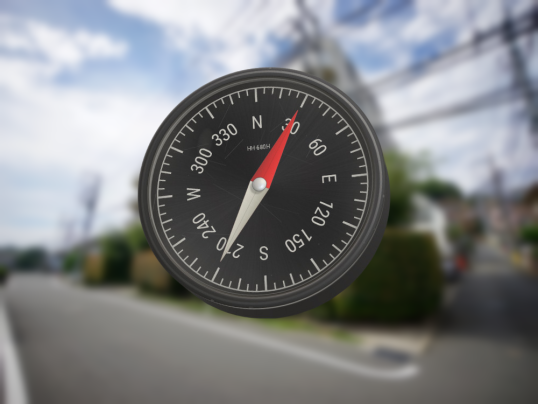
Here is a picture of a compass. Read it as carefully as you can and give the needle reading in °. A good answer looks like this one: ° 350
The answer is ° 30
